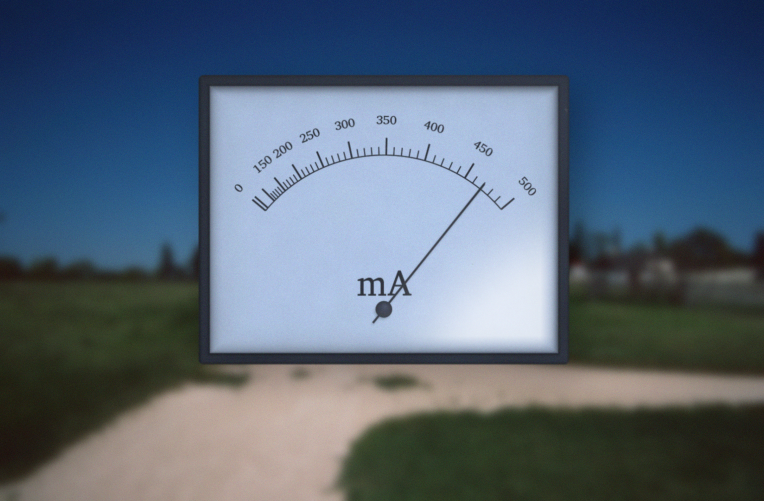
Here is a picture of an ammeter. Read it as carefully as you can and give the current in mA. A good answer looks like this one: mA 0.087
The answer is mA 470
